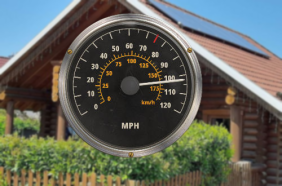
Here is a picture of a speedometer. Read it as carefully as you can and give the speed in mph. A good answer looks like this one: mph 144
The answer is mph 102.5
